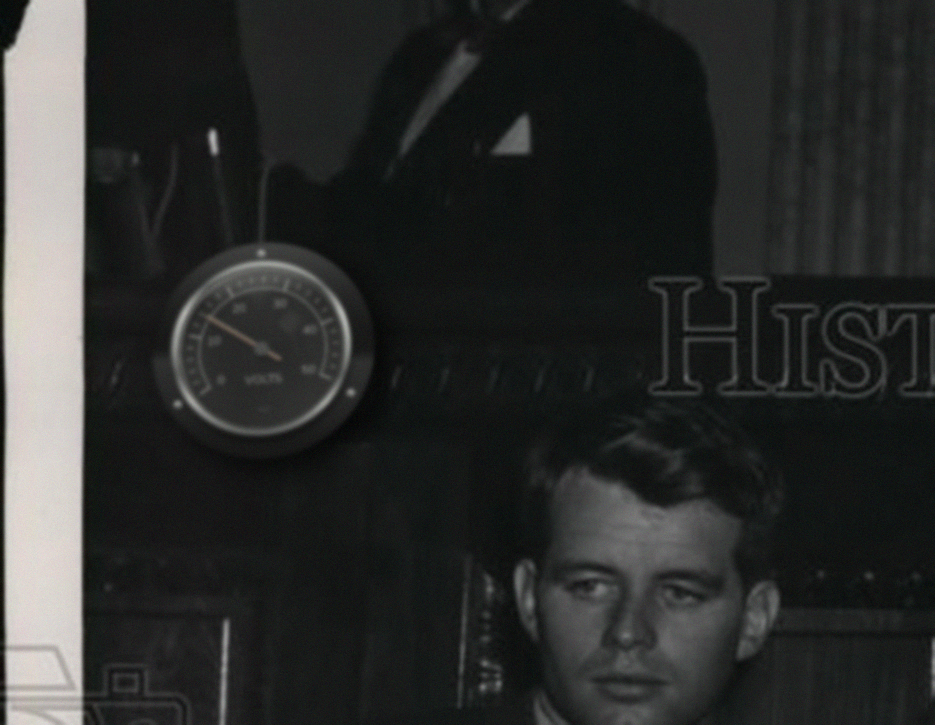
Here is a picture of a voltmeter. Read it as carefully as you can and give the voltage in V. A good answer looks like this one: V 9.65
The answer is V 14
